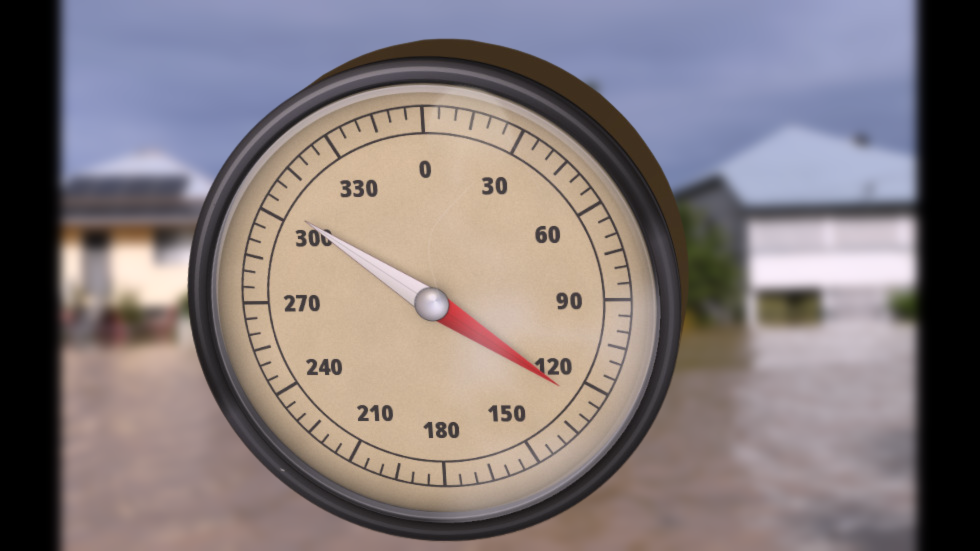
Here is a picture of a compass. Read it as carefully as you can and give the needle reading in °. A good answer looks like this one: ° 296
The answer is ° 125
